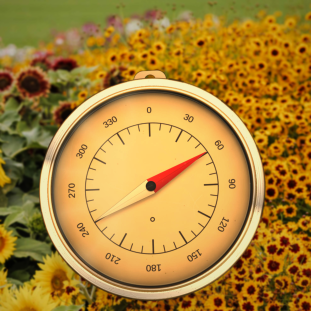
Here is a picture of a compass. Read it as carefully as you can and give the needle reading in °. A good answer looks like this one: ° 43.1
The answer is ° 60
